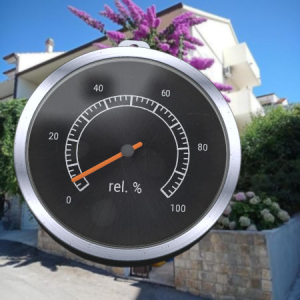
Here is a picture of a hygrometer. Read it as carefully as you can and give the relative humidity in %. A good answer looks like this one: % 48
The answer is % 4
